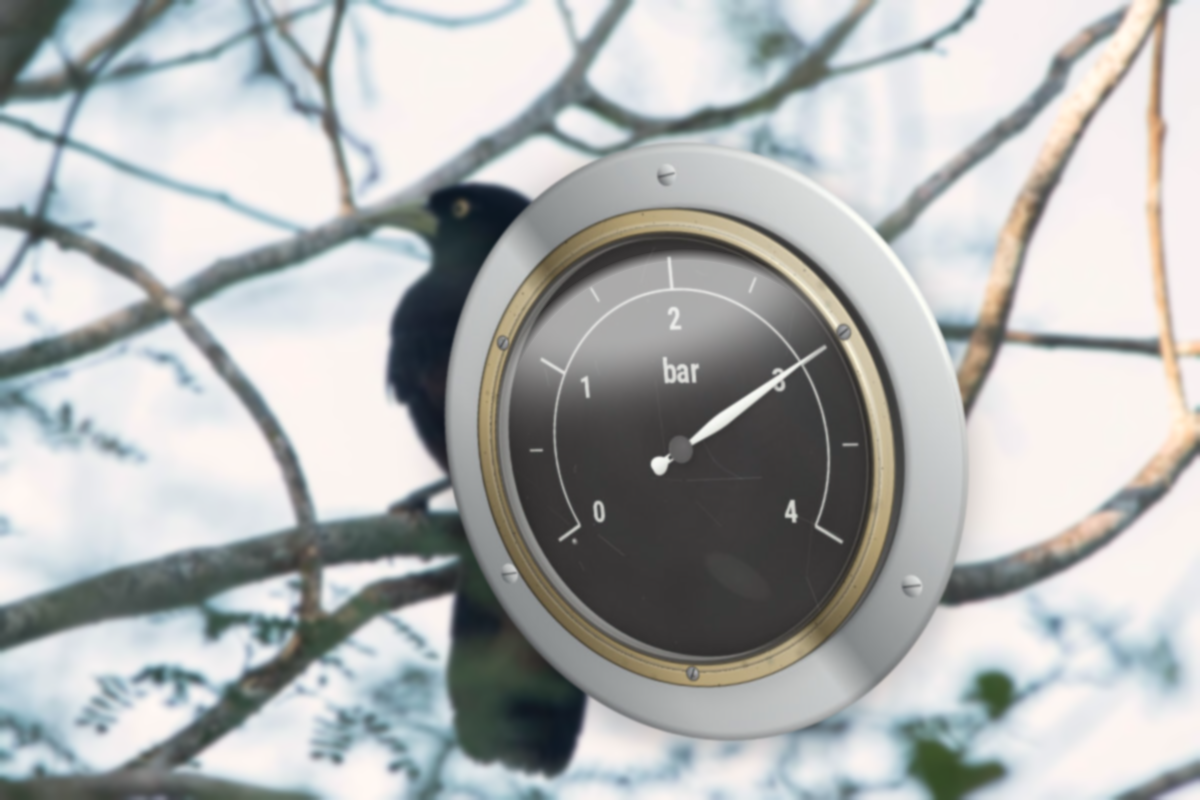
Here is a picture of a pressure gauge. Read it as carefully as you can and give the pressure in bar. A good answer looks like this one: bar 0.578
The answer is bar 3
